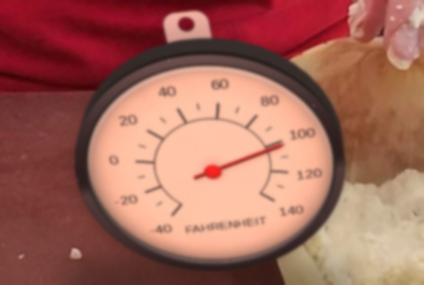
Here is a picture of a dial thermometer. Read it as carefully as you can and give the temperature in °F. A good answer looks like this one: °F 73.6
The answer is °F 100
